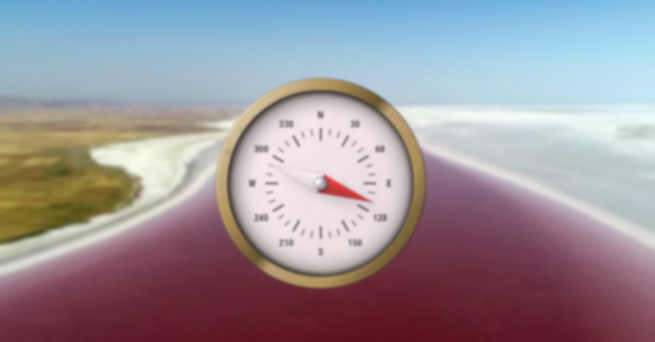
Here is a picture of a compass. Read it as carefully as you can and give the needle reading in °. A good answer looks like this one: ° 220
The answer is ° 110
